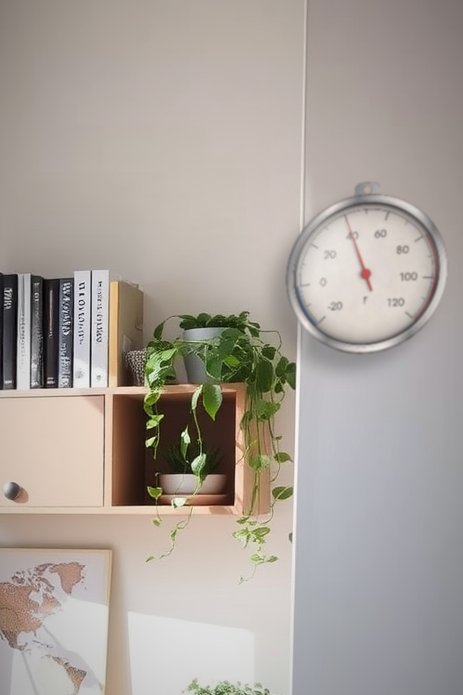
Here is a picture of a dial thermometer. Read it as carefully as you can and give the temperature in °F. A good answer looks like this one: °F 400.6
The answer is °F 40
